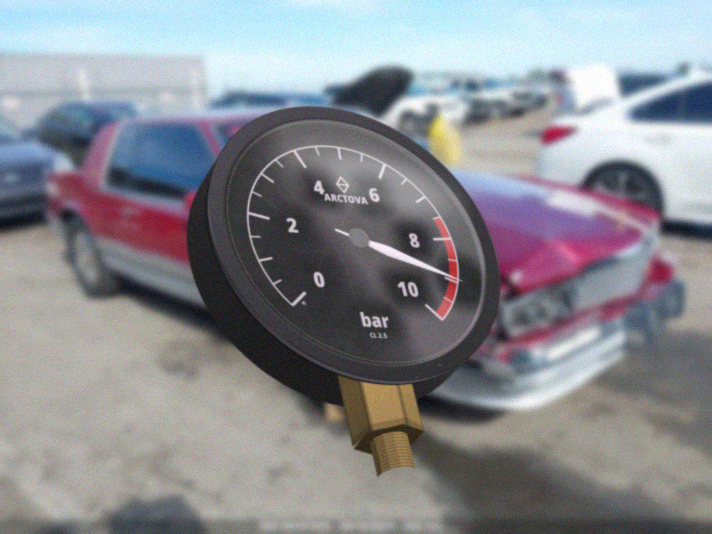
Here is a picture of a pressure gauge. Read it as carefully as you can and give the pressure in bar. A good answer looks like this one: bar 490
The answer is bar 9
